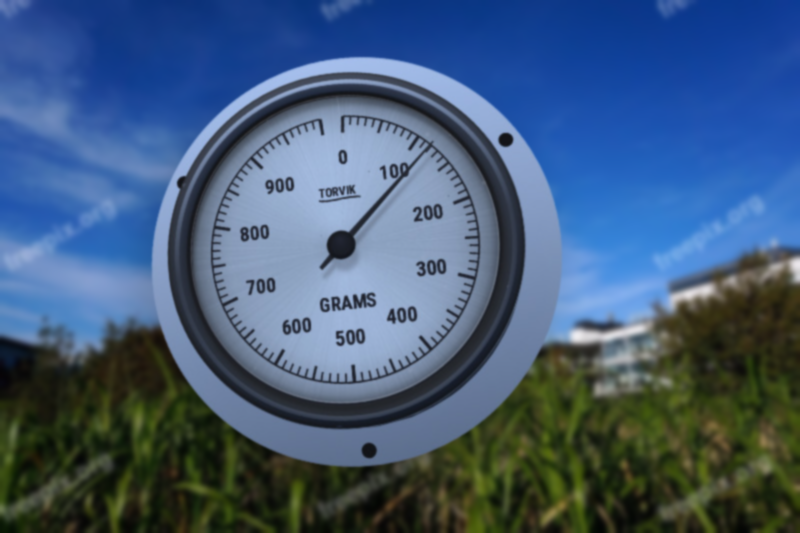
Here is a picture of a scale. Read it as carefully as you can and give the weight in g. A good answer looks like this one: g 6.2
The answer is g 120
